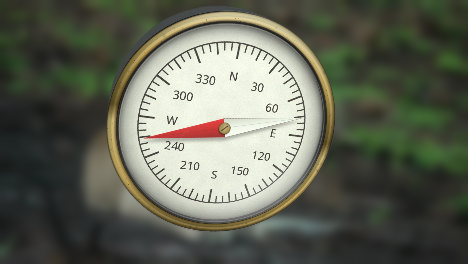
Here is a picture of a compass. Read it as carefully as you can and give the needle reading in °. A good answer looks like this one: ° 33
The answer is ° 255
